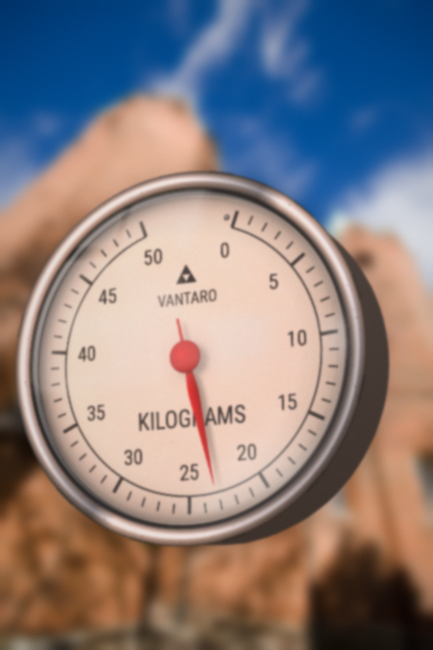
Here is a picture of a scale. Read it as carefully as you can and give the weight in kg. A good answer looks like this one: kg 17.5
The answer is kg 23
